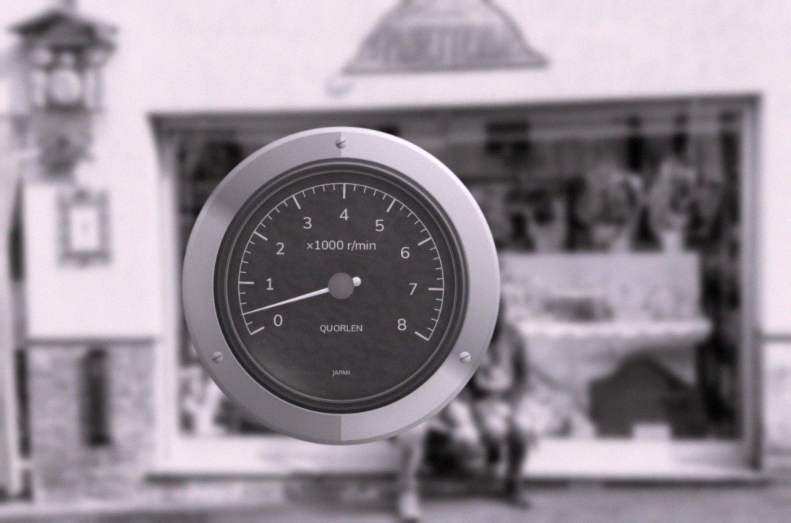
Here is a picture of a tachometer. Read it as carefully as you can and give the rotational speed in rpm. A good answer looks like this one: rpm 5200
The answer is rpm 400
